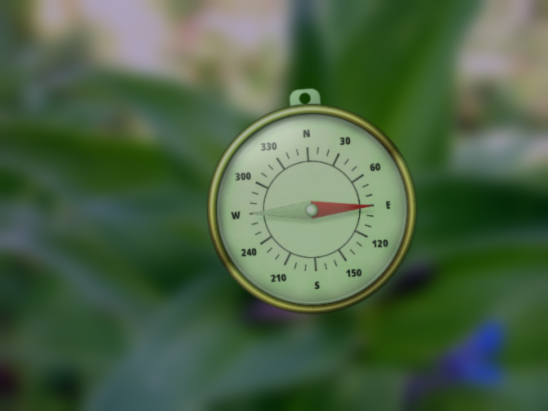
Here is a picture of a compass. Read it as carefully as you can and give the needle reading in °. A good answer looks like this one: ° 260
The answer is ° 90
